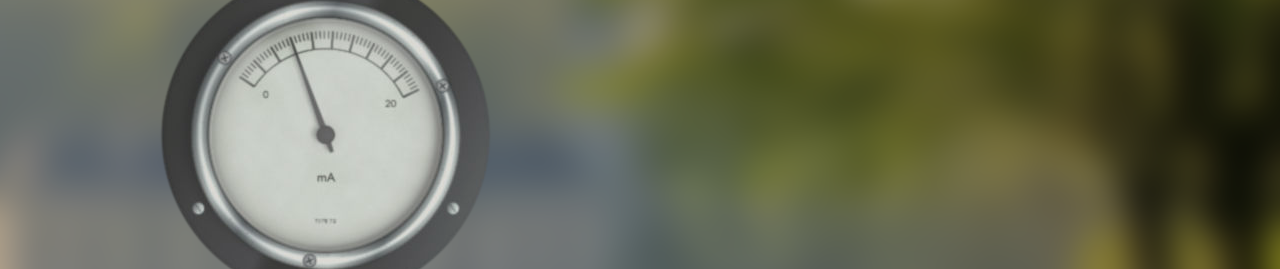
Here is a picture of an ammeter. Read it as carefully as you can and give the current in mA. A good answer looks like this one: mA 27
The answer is mA 6
